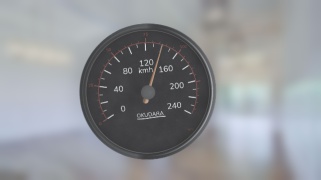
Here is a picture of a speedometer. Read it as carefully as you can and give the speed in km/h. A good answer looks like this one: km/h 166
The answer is km/h 140
